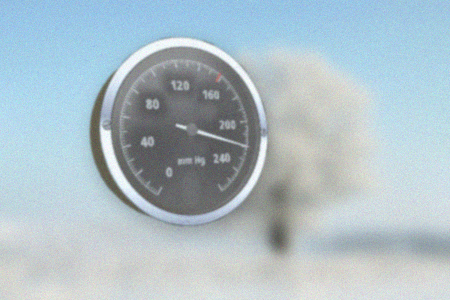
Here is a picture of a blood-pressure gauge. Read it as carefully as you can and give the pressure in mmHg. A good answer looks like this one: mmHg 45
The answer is mmHg 220
